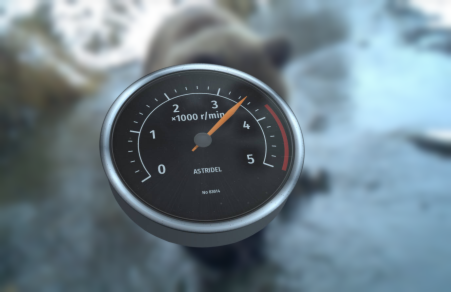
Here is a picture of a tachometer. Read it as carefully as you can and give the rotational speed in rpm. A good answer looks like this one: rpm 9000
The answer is rpm 3500
